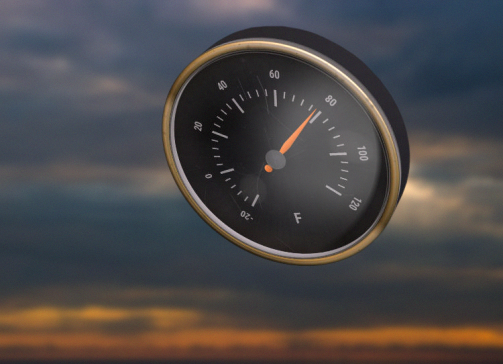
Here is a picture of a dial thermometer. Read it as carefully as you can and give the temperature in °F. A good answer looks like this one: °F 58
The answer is °F 78
